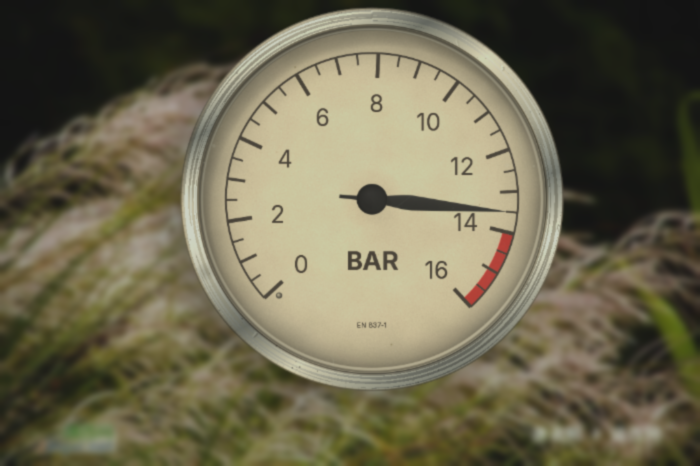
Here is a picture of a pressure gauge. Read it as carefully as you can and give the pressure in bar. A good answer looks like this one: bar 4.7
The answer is bar 13.5
